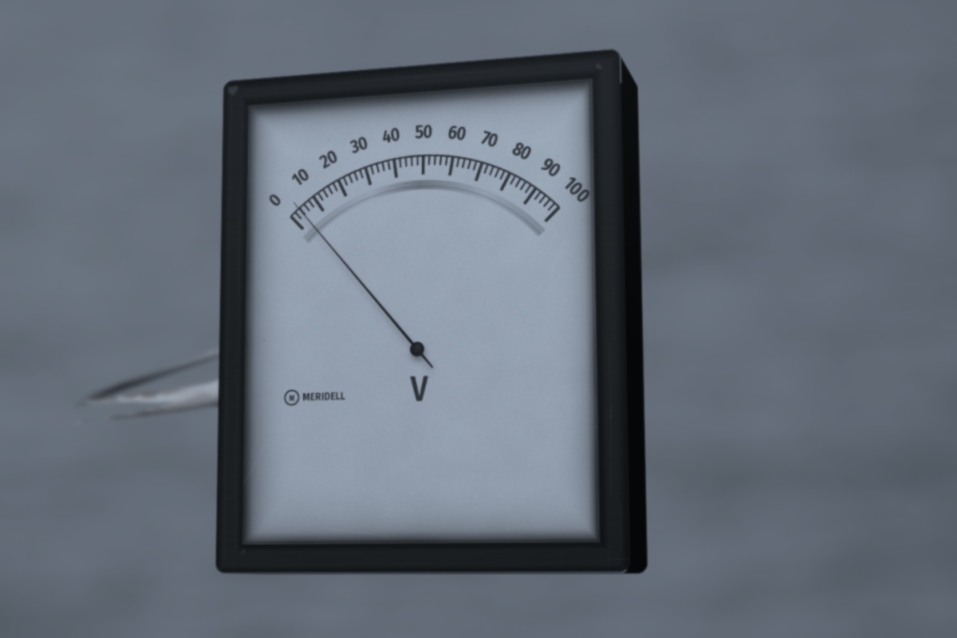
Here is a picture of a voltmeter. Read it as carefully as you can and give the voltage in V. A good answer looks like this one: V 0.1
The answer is V 4
